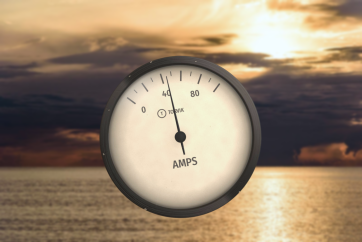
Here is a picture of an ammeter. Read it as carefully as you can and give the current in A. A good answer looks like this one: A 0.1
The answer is A 45
